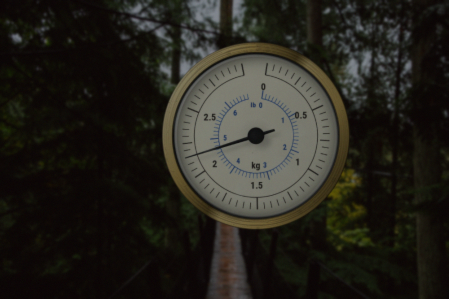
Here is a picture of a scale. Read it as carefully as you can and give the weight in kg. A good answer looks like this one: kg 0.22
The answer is kg 2.15
